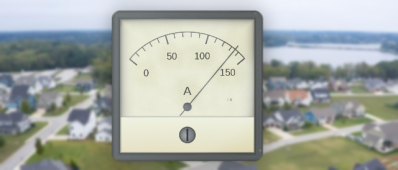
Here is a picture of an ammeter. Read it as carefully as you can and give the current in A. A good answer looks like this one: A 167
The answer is A 135
